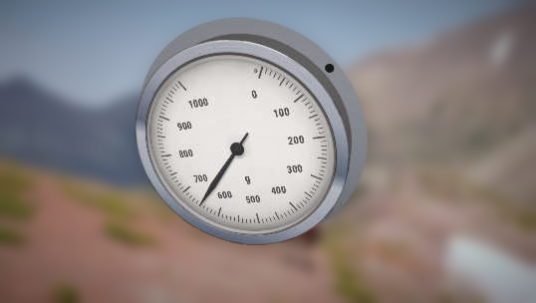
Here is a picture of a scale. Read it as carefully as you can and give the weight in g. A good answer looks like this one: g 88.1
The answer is g 650
